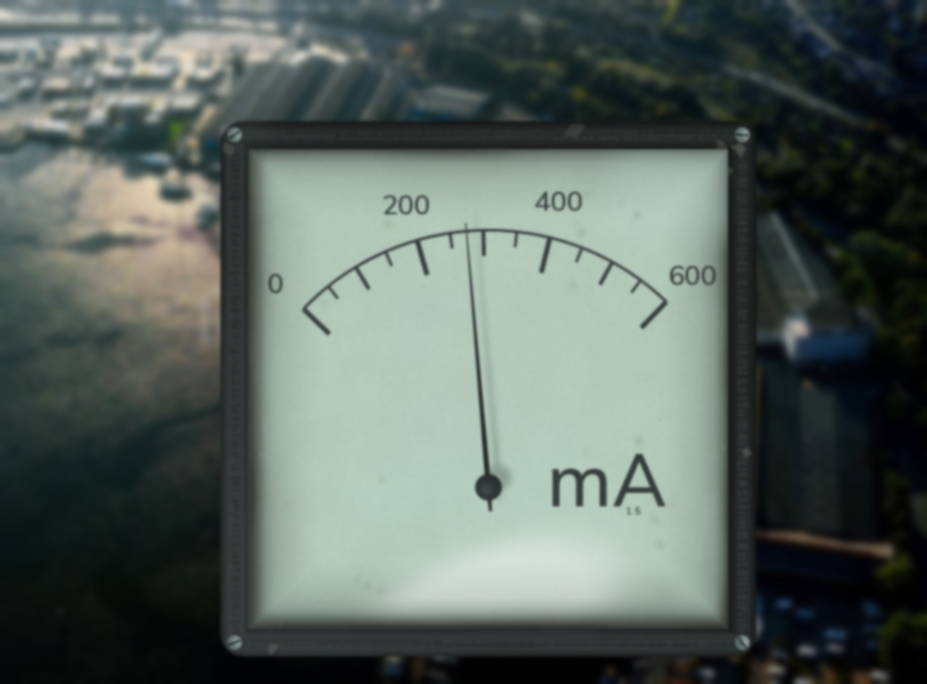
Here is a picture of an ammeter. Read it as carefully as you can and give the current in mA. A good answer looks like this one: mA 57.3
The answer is mA 275
